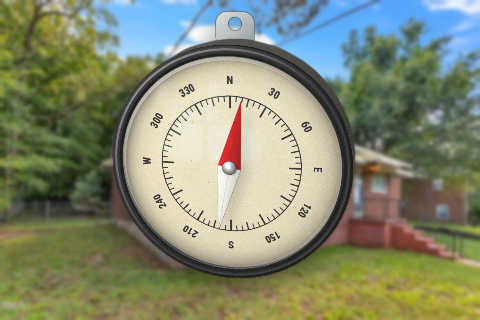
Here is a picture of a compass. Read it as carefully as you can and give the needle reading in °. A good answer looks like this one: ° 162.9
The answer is ° 10
